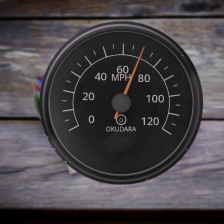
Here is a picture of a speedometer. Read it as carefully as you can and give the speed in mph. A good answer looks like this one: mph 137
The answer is mph 70
